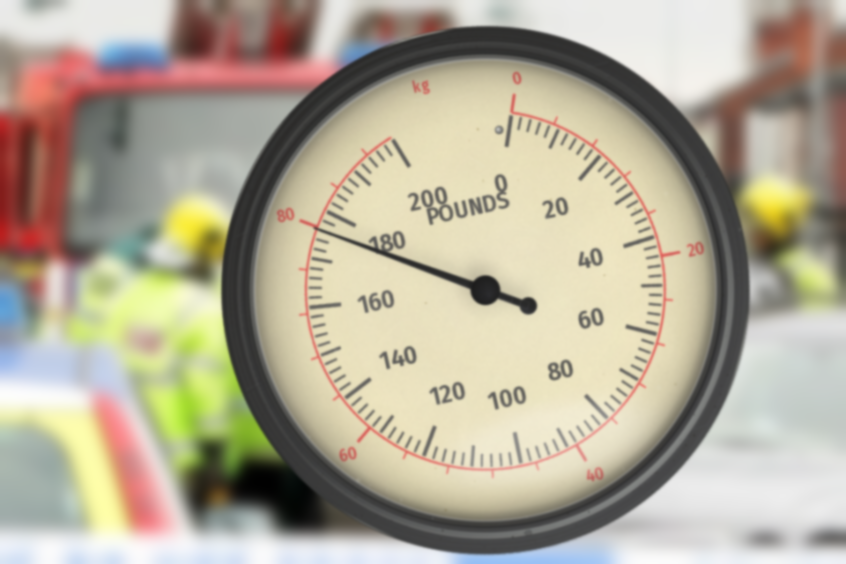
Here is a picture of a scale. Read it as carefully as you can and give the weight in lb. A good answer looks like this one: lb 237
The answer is lb 176
